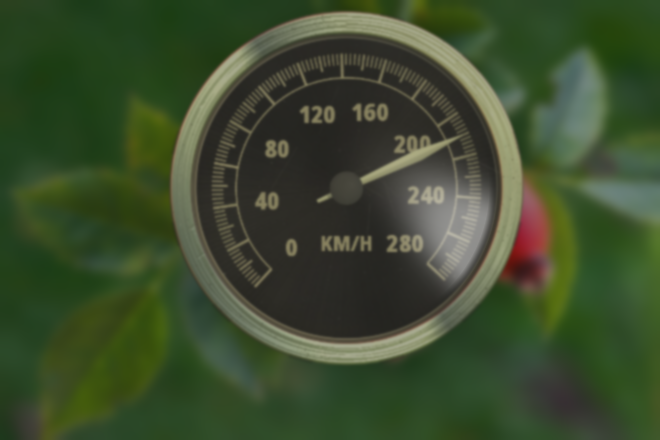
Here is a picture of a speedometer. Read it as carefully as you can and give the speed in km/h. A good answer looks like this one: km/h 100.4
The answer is km/h 210
